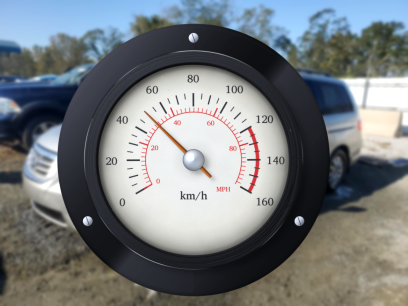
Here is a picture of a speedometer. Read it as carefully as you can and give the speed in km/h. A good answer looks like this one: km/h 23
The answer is km/h 50
